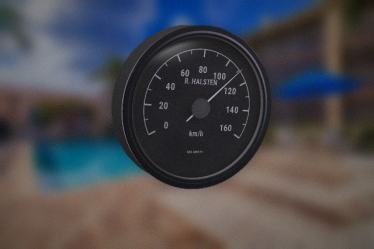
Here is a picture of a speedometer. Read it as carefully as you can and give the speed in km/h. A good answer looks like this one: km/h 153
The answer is km/h 110
